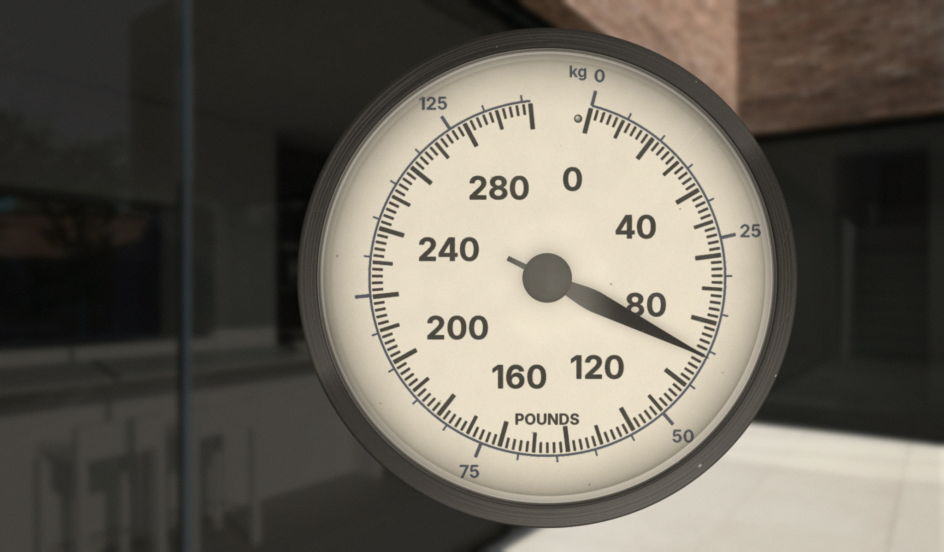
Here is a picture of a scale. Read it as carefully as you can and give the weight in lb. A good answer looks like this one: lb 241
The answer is lb 90
